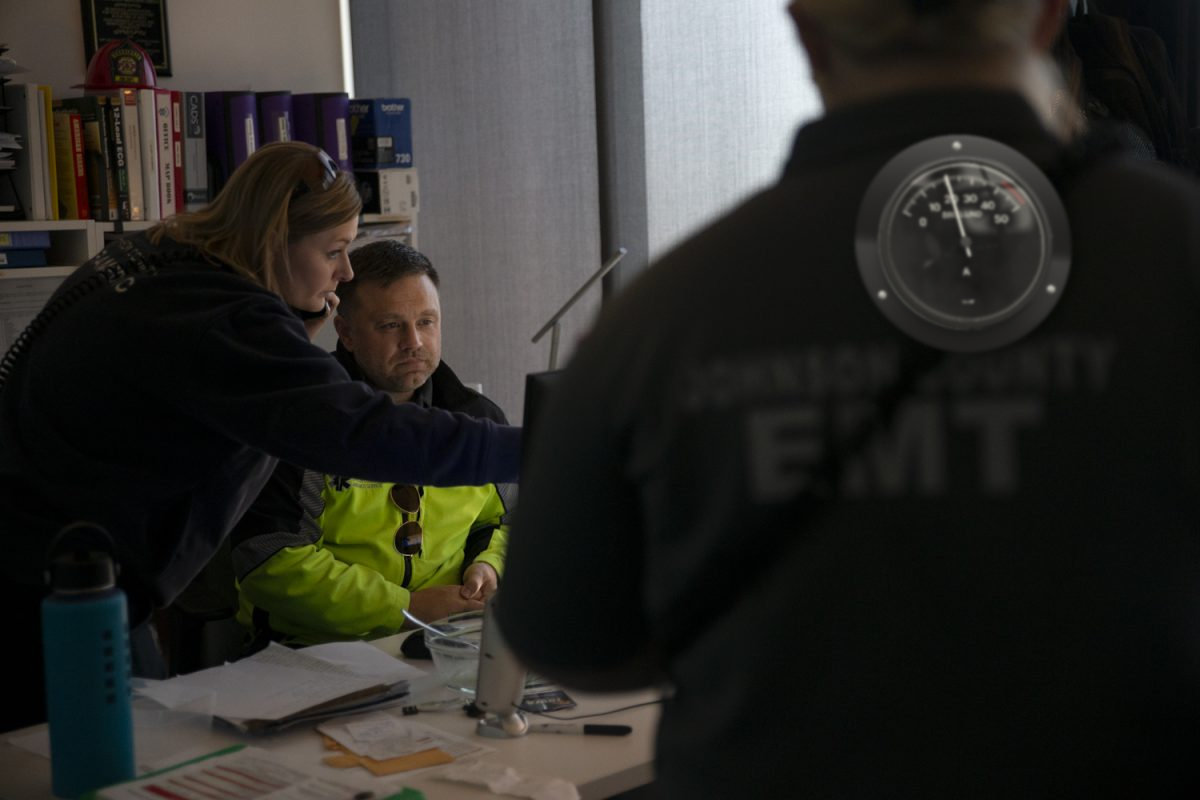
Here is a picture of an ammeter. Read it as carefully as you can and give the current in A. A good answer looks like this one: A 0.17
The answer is A 20
